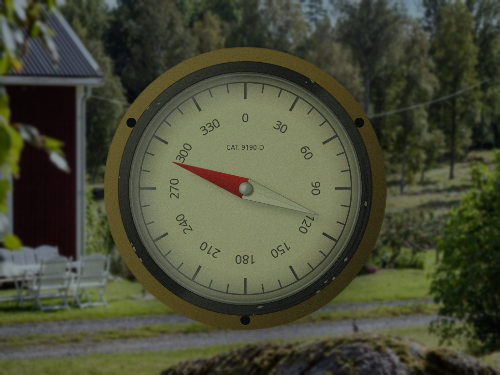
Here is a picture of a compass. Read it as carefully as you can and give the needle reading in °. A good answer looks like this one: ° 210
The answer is ° 290
